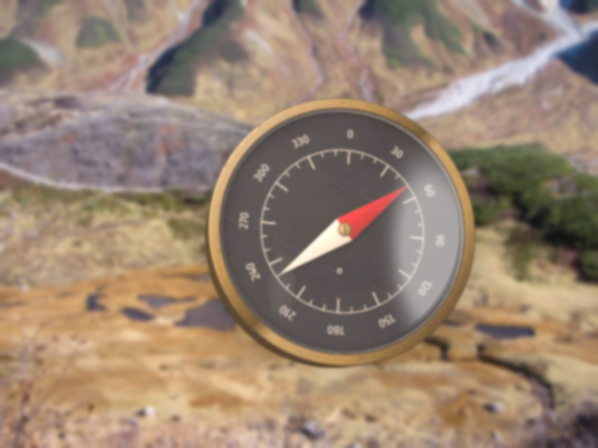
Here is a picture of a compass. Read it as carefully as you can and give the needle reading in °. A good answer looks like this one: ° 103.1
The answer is ° 50
